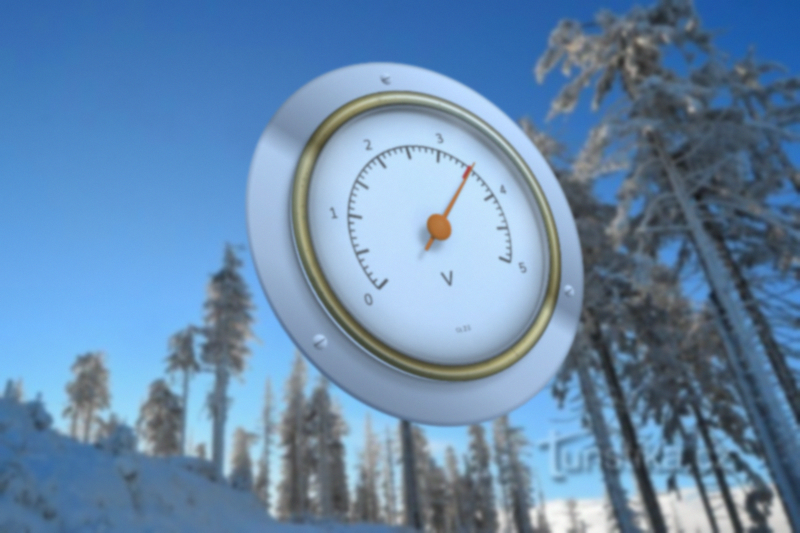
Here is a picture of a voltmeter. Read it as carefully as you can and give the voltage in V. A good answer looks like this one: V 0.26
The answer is V 3.5
